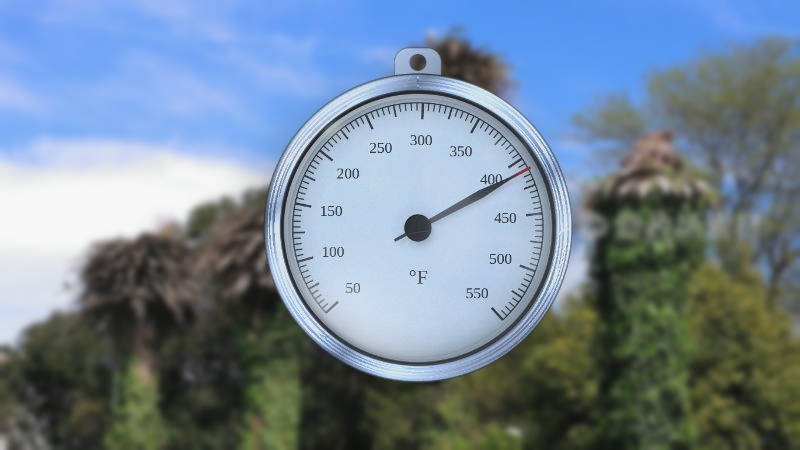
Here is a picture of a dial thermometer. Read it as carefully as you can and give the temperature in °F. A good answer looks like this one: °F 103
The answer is °F 410
